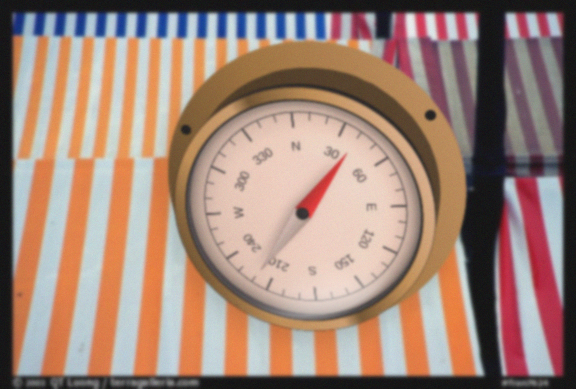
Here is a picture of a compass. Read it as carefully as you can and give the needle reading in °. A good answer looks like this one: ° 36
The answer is ° 40
